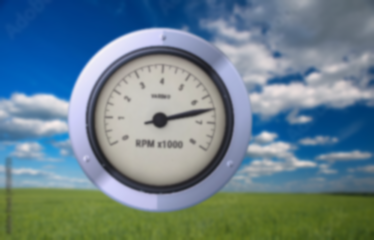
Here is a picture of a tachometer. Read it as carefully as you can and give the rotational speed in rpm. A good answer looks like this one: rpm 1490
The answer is rpm 6500
